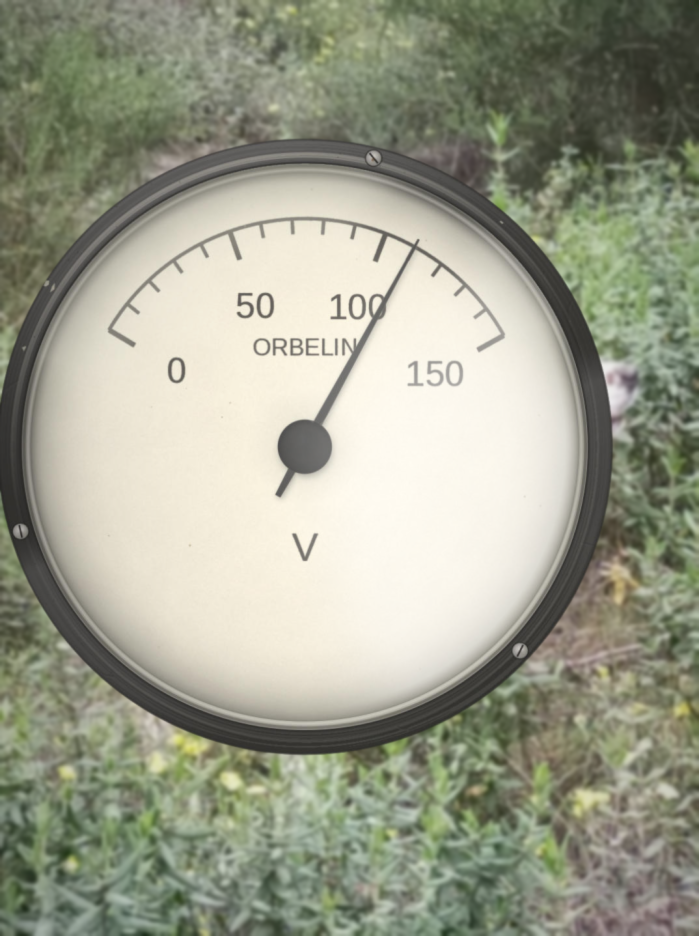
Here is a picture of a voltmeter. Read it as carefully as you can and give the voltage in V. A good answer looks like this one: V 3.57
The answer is V 110
